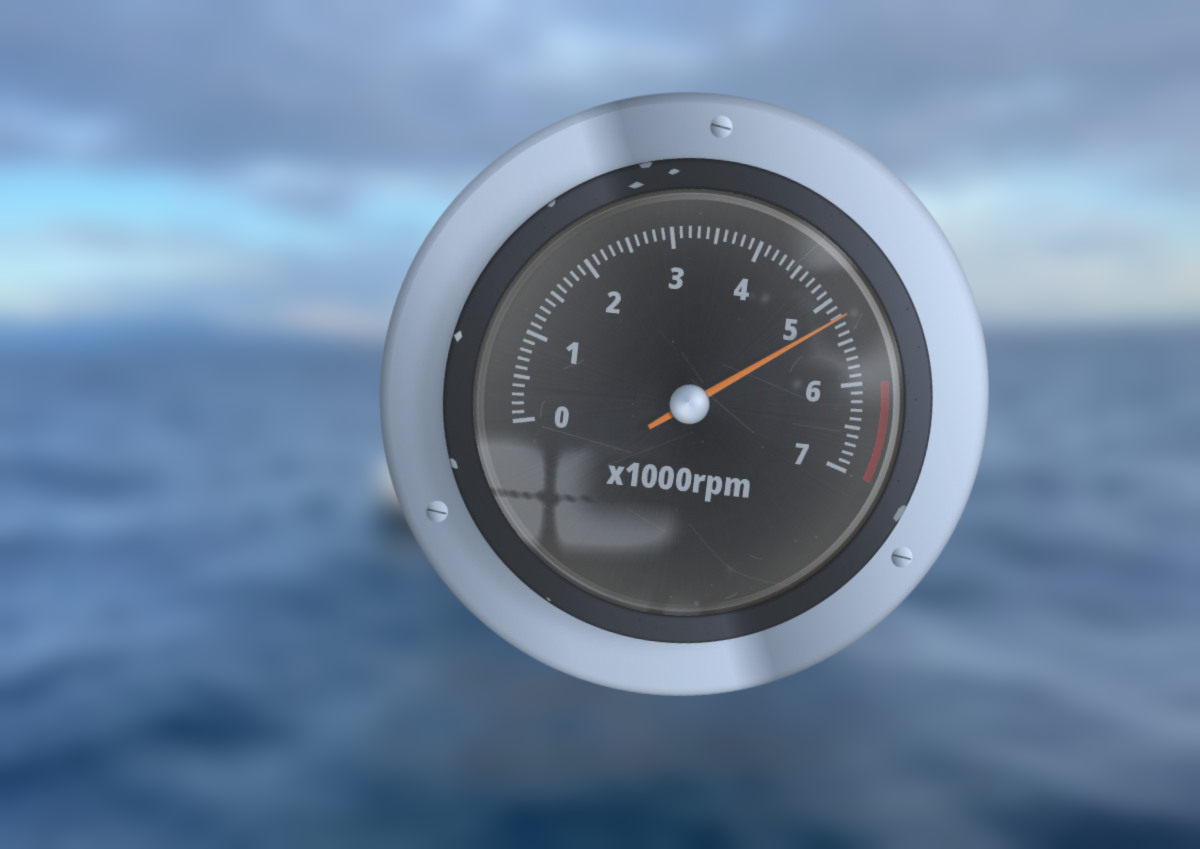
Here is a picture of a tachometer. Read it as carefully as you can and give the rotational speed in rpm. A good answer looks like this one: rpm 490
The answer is rpm 5200
